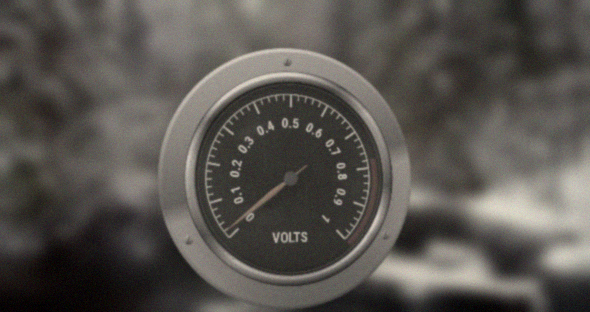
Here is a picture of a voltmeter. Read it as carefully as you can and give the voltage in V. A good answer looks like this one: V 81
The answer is V 0.02
